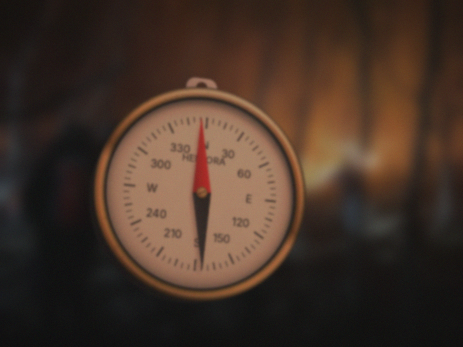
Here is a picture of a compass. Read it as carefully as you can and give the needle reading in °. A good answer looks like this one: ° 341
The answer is ° 355
